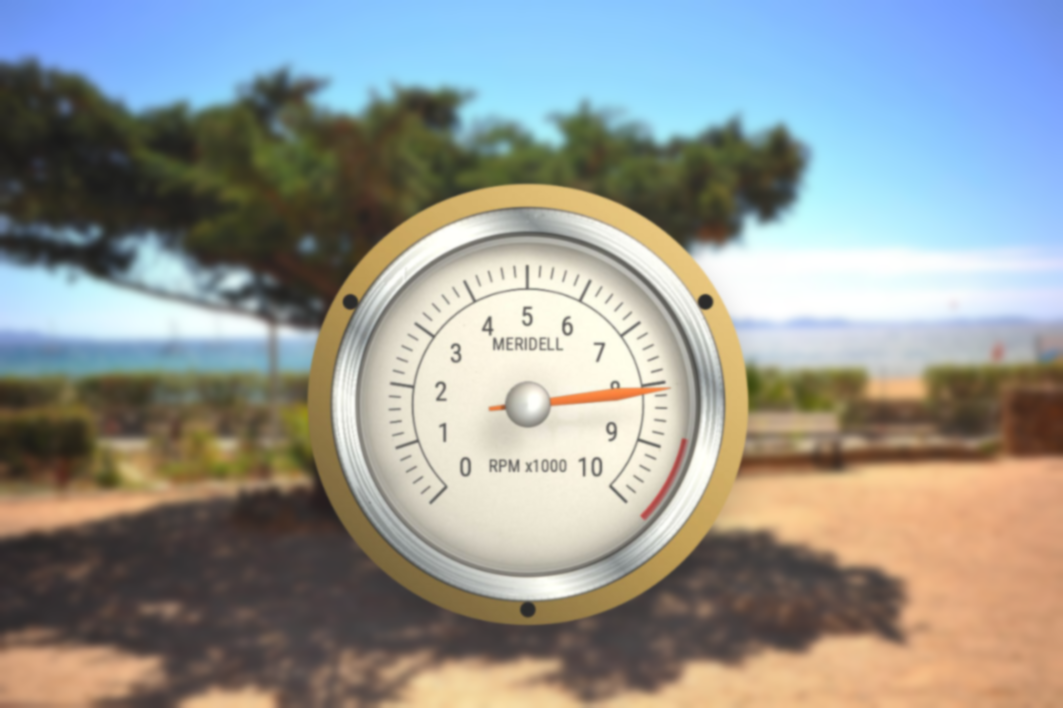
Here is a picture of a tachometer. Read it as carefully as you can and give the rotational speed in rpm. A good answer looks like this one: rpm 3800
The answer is rpm 8100
